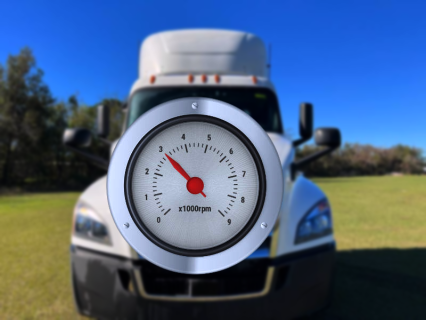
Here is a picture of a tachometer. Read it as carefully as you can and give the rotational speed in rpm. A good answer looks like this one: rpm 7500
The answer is rpm 3000
